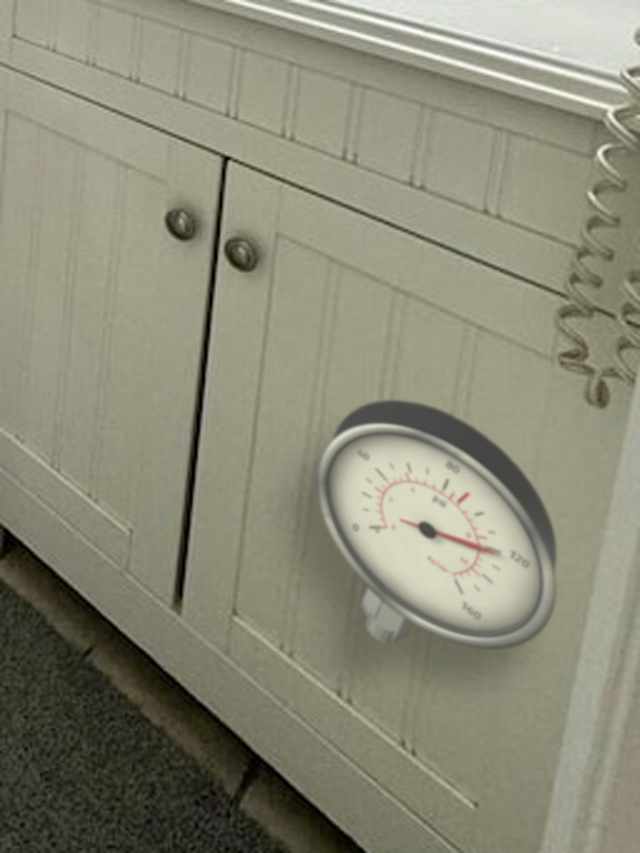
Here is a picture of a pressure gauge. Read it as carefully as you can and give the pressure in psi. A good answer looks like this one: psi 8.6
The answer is psi 120
